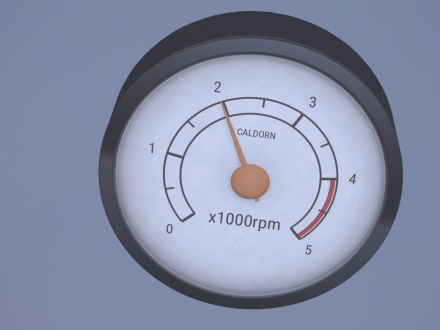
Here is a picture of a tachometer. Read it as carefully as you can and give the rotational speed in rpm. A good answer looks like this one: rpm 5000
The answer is rpm 2000
